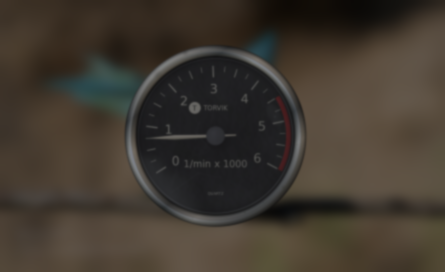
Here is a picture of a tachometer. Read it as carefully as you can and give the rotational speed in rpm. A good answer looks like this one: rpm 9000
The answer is rpm 750
